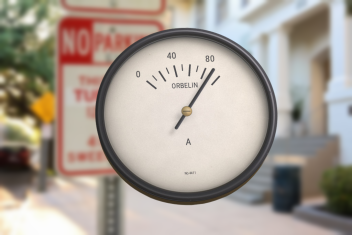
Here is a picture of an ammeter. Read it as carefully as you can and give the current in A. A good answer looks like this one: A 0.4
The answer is A 90
